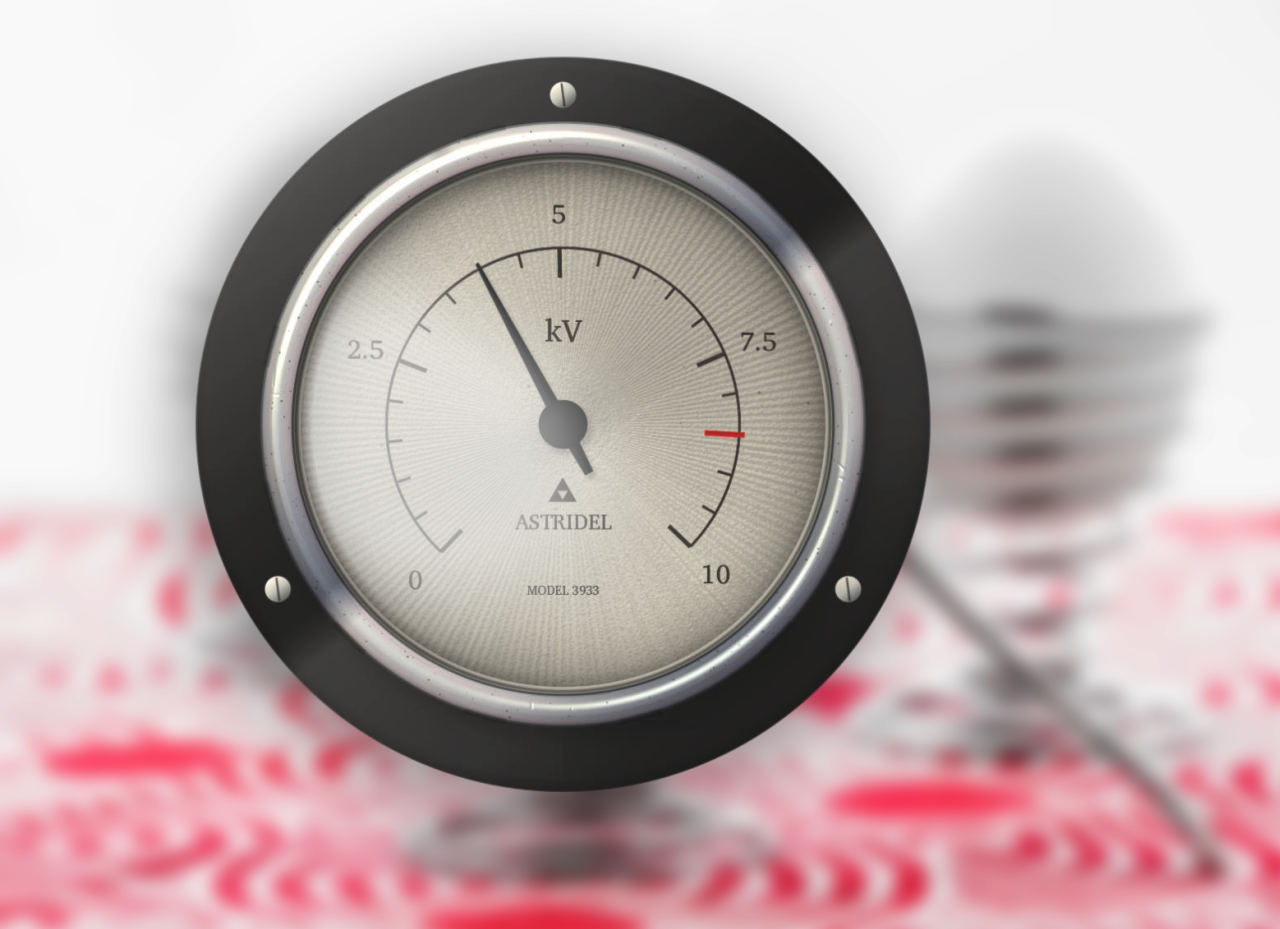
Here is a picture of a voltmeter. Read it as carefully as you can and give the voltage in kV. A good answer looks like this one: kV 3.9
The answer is kV 4
